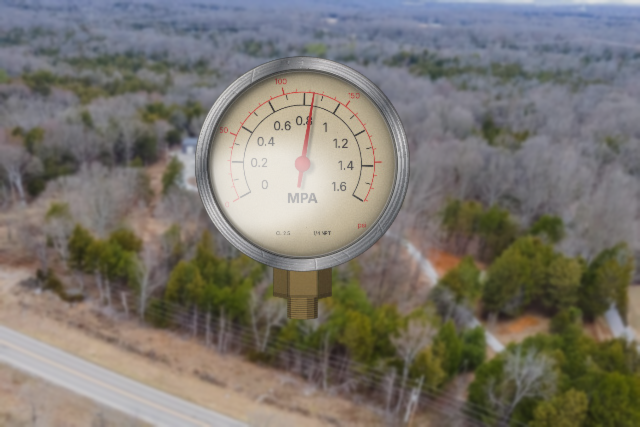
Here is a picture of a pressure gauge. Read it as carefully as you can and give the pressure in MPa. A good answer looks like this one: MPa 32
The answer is MPa 0.85
